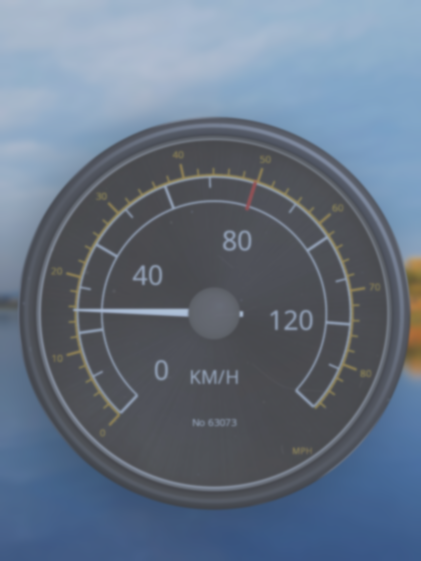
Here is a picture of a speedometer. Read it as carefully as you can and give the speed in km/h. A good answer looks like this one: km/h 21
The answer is km/h 25
